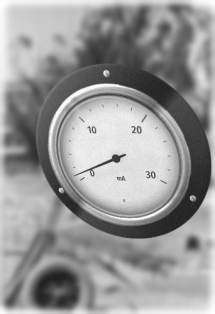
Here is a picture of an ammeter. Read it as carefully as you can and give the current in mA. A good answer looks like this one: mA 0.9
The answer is mA 1
